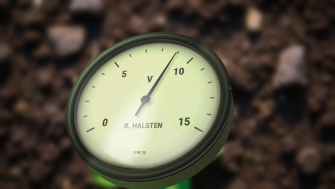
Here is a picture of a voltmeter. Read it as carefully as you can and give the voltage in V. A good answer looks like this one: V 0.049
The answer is V 9
